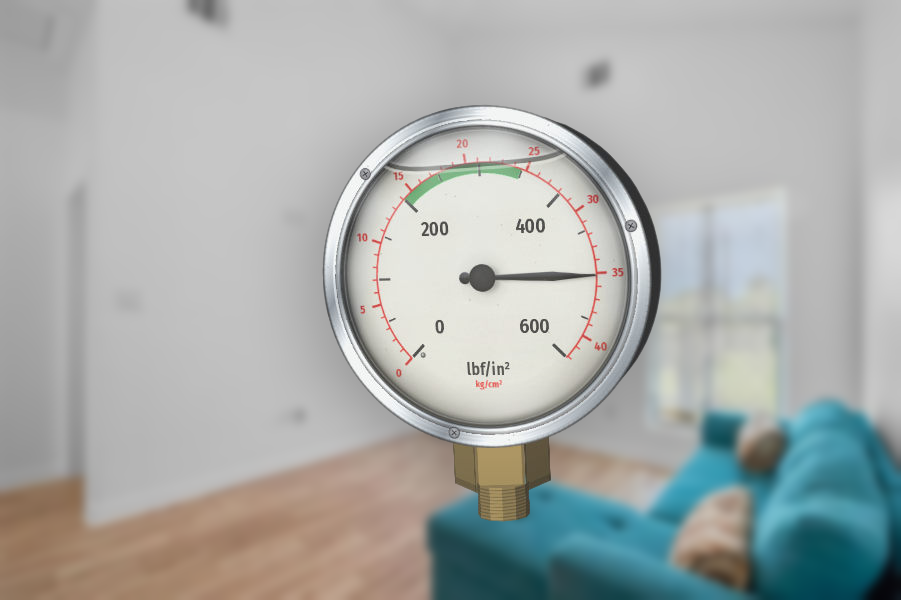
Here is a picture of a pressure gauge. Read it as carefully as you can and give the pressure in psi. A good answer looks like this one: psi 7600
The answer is psi 500
